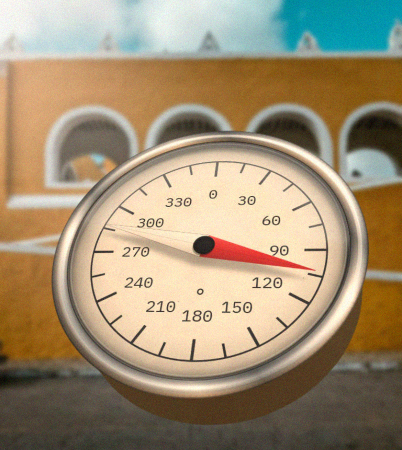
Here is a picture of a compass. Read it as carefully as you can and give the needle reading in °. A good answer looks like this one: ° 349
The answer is ° 105
